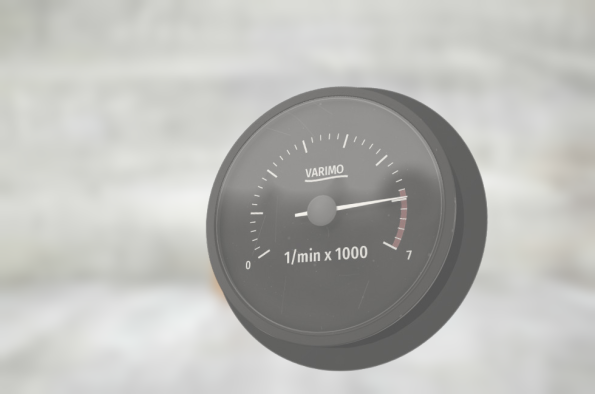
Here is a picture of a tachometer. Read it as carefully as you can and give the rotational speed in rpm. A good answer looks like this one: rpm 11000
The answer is rpm 6000
